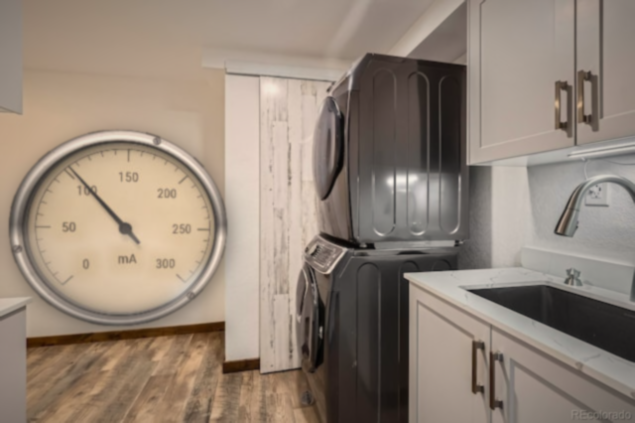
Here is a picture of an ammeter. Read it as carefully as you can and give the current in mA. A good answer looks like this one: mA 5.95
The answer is mA 105
